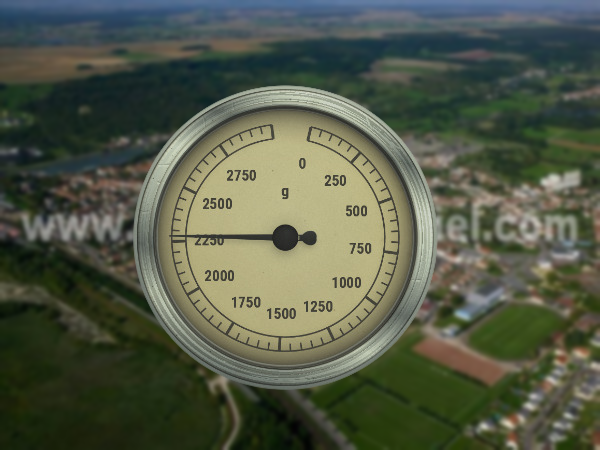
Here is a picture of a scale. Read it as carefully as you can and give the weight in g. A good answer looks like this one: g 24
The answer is g 2275
